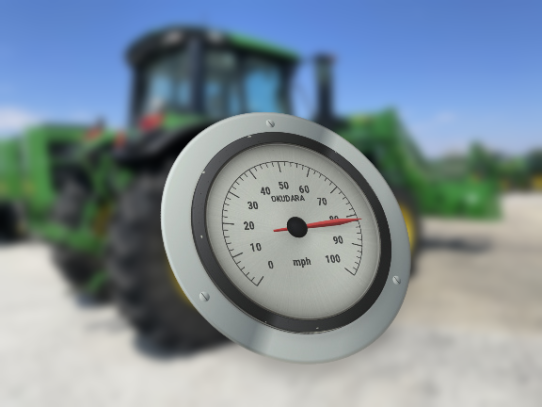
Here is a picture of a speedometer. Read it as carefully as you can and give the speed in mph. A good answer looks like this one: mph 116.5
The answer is mph 82
